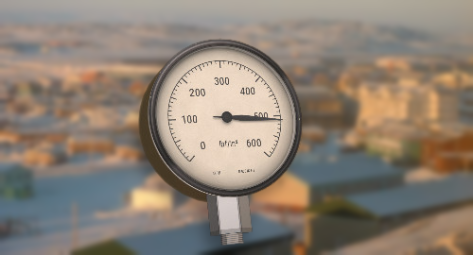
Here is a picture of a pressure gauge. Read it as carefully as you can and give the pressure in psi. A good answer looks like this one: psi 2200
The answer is psi 510
